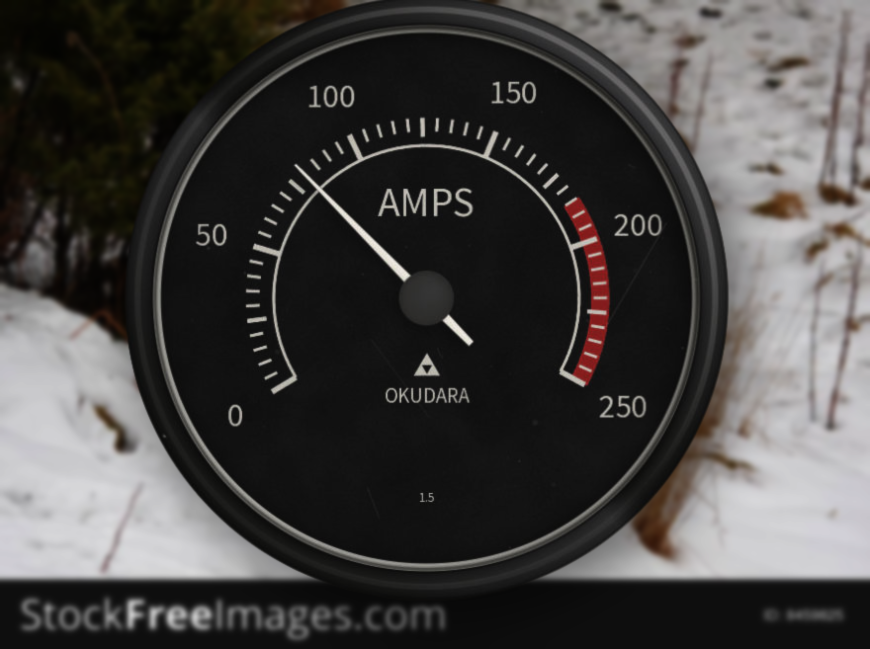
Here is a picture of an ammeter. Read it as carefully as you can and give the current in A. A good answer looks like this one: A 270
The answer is A 80
